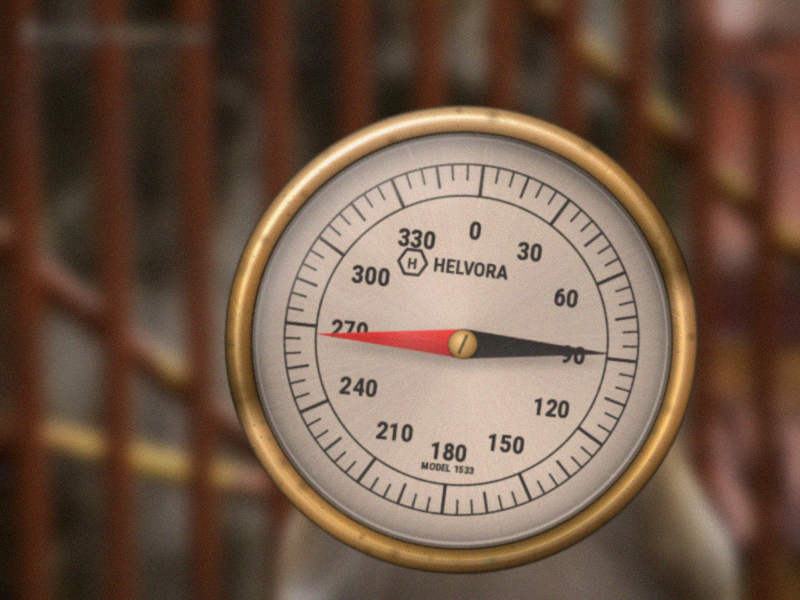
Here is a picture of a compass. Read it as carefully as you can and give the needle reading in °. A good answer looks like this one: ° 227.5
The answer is ° 267.5
